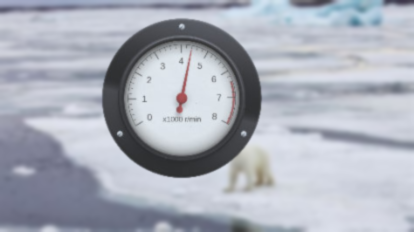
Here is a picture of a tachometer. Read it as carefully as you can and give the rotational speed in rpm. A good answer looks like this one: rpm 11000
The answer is rpm 4400
